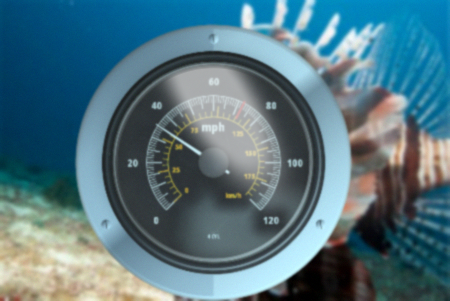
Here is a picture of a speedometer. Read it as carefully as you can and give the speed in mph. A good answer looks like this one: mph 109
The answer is mph 35
